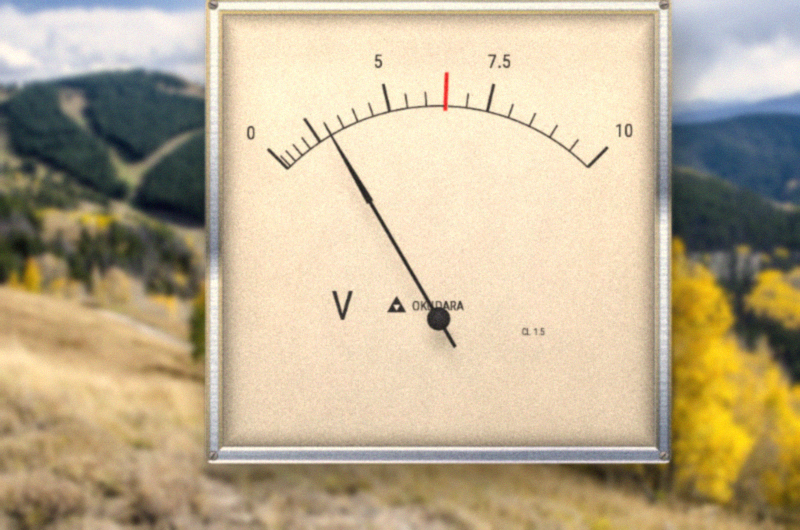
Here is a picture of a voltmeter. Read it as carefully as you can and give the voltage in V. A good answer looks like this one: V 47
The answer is V 3
